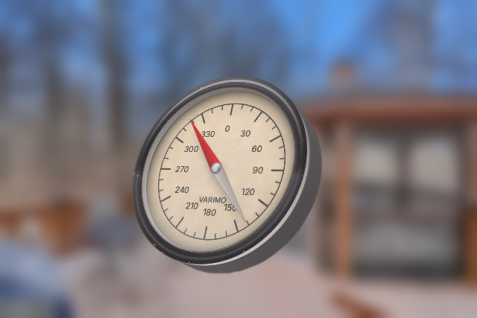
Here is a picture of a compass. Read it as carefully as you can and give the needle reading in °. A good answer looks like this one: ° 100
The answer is ° 320
